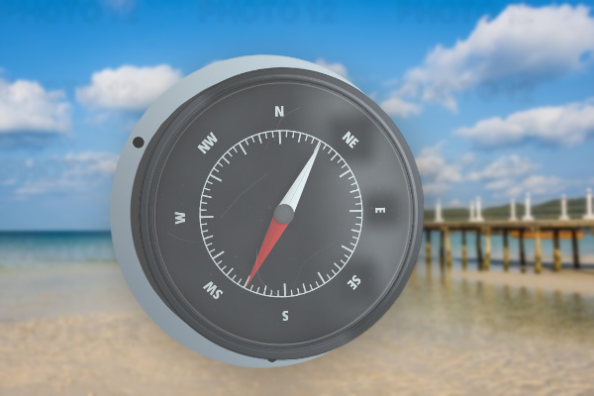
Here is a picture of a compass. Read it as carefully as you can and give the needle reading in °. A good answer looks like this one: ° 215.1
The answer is ° 210
